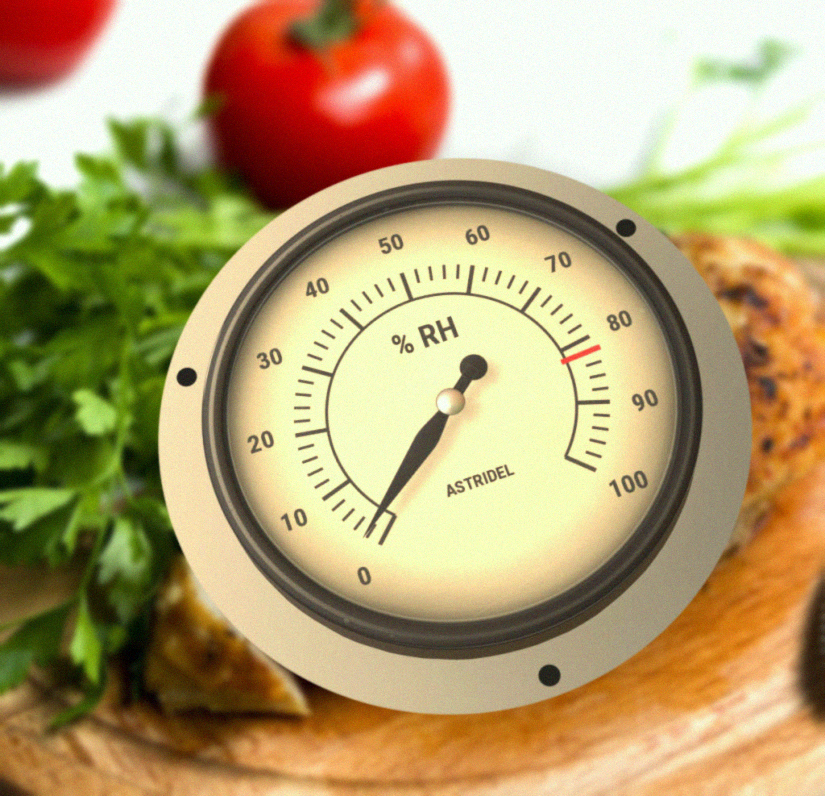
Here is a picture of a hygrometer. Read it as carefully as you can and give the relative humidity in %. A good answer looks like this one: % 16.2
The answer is % 2
